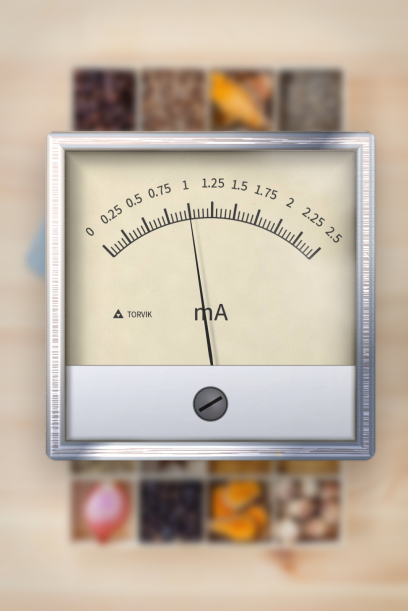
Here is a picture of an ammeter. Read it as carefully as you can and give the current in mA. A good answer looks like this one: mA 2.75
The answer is mA 1
